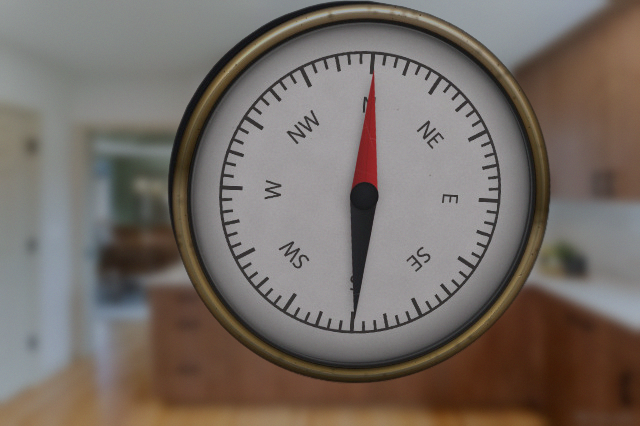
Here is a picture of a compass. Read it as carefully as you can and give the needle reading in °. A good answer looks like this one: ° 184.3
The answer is ° 0
